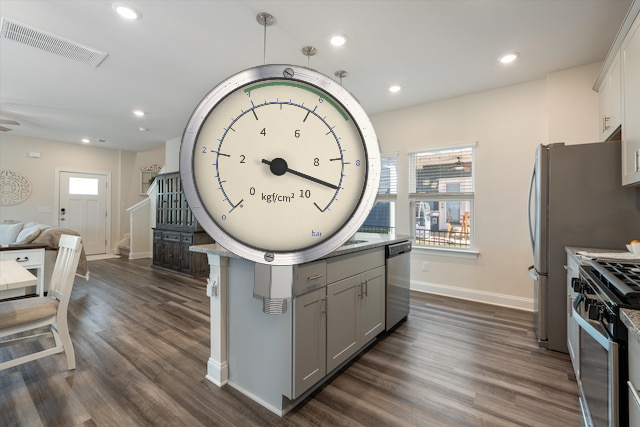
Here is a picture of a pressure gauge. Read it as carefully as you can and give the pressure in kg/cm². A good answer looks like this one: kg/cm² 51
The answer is kg/cm² 9
